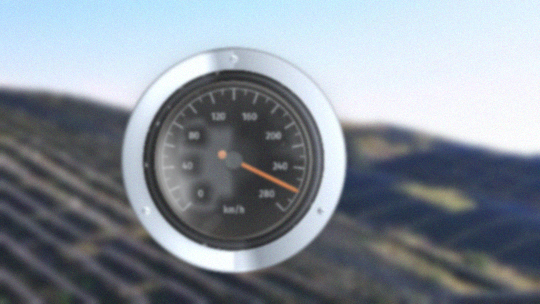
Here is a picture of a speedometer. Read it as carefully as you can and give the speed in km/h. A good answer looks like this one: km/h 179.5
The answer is km/h 260
